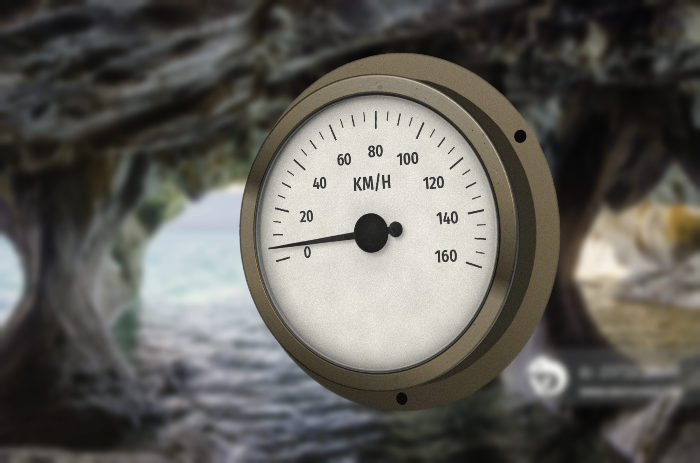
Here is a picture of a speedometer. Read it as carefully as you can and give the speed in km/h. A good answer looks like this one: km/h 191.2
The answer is km/h 5
